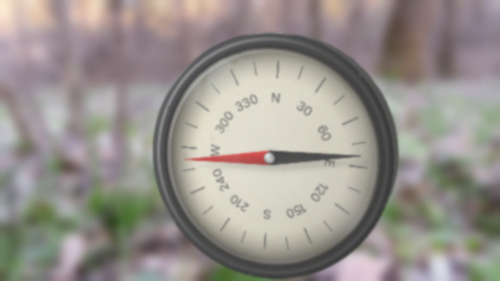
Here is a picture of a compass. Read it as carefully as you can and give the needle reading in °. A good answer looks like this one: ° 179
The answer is ° 262.5
